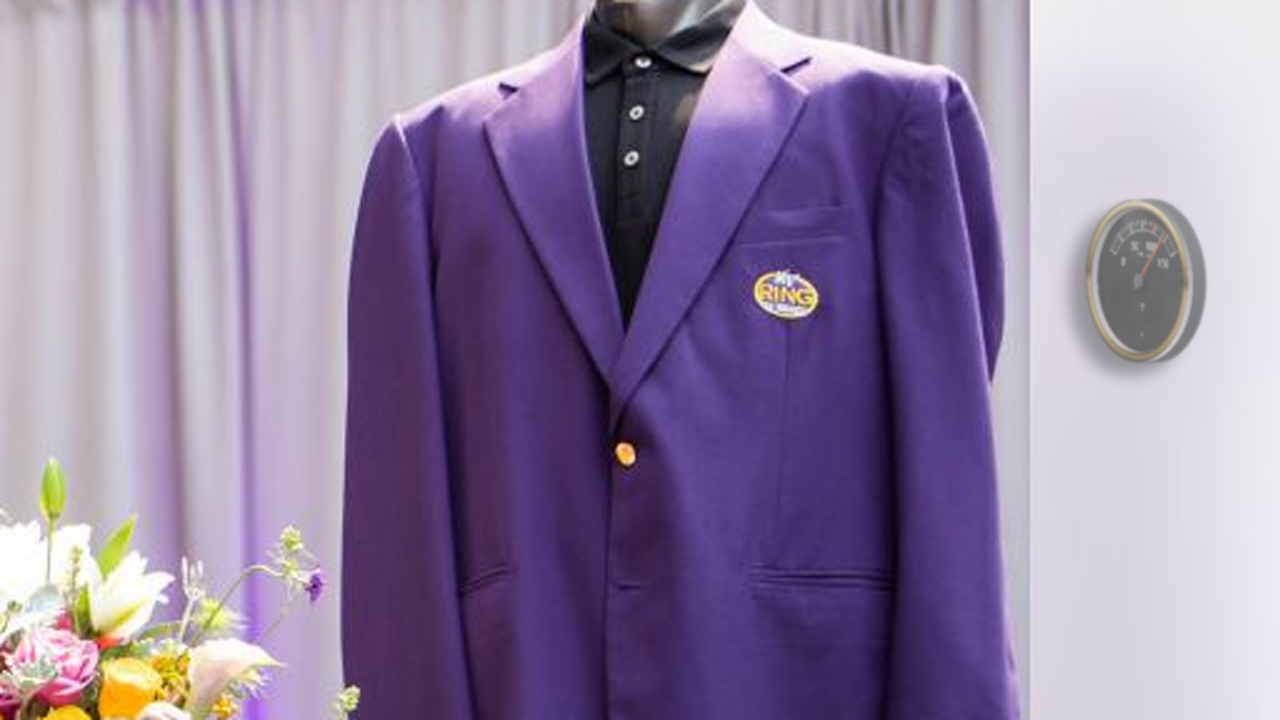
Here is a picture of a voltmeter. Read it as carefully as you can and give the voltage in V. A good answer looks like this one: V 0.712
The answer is V 125
